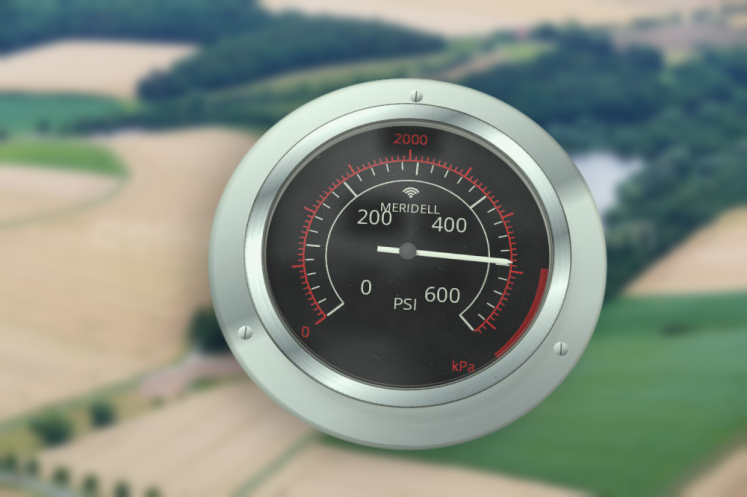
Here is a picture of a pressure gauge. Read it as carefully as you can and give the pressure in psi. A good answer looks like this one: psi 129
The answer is psi 500
